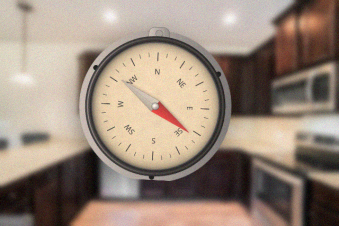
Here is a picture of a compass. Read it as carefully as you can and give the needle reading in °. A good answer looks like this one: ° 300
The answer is ° 125
